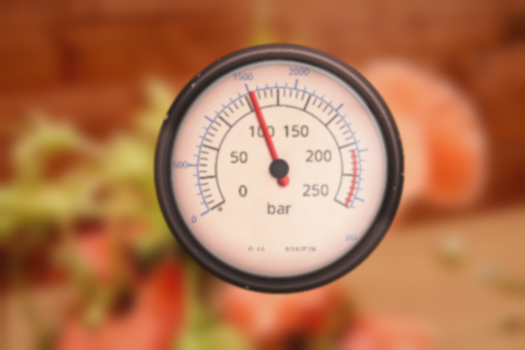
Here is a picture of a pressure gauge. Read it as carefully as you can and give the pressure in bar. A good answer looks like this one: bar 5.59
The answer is bar 105
